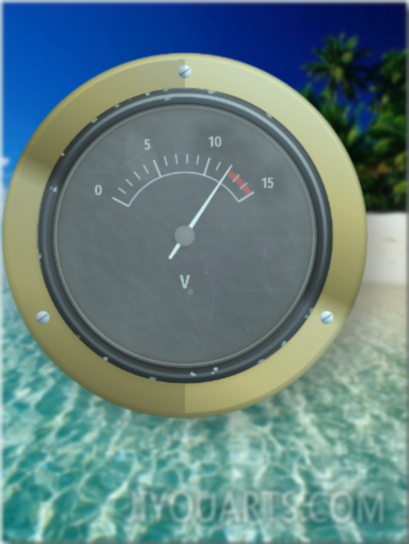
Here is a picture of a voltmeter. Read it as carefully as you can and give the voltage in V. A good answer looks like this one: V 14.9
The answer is V 12
